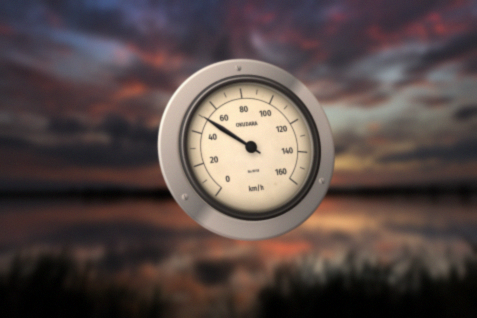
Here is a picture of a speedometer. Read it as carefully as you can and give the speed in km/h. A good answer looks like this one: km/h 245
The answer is km/h 50
